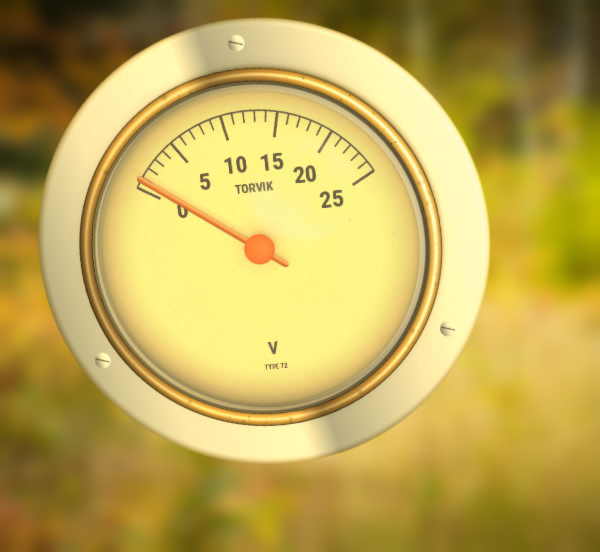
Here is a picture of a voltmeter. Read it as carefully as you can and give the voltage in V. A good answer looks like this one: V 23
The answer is V 1
